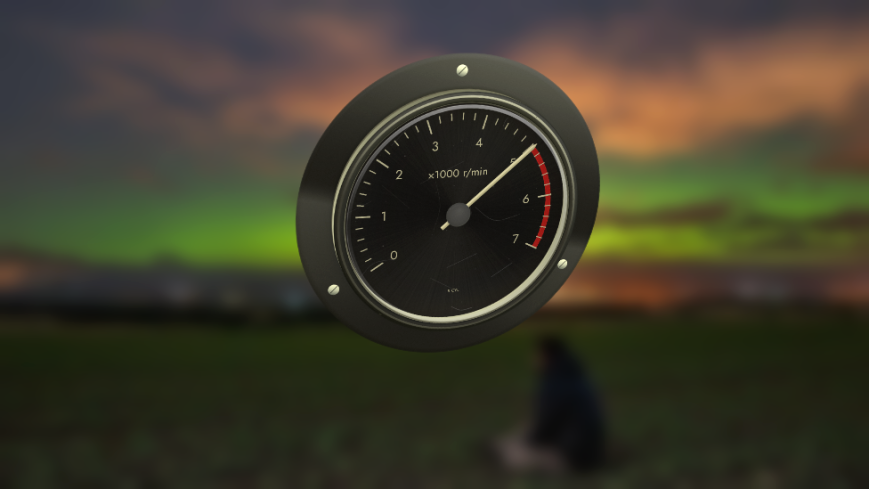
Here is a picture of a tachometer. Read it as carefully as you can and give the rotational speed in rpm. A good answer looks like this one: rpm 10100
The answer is rpm 5000
